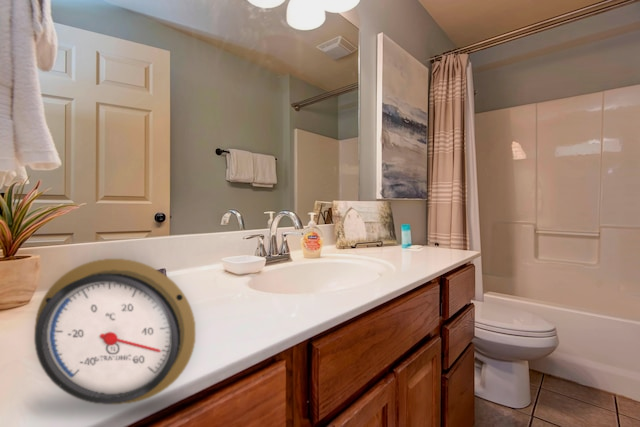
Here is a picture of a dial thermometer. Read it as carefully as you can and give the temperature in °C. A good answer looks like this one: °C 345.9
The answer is °C 50
